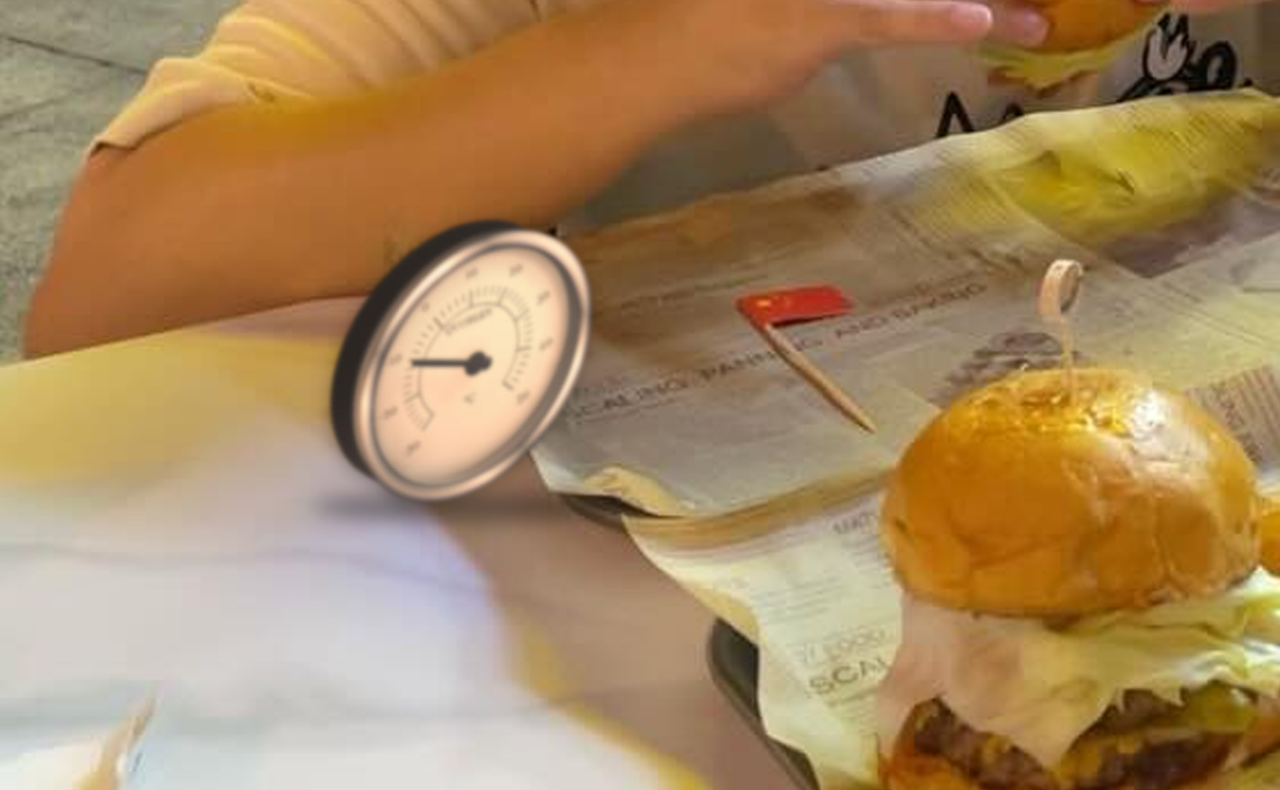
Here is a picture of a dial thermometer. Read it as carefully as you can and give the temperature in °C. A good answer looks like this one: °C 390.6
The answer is °C -10
